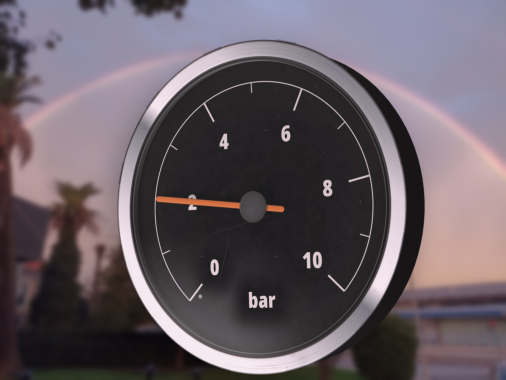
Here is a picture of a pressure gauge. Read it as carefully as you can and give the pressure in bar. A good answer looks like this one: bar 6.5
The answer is bar 2
